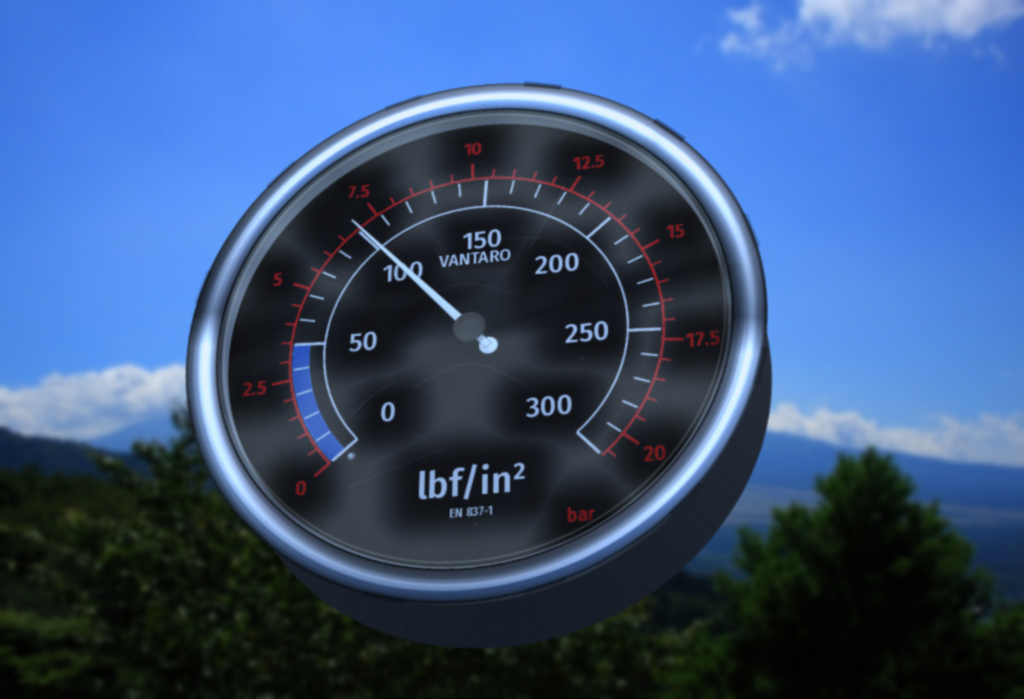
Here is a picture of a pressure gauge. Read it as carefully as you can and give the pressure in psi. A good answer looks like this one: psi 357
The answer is psi 100
